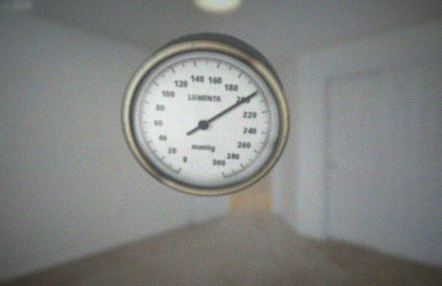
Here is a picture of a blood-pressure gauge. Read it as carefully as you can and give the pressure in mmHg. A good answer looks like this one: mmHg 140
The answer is mmHg 200
